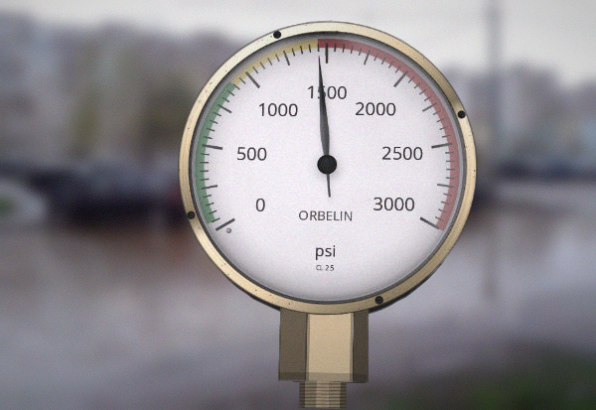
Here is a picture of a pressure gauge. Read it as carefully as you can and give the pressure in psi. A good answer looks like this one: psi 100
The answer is psi 1450
